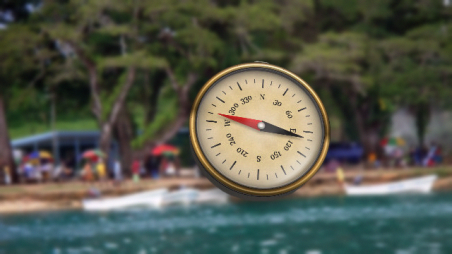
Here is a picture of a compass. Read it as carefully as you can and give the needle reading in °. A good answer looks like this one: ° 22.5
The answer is ° 280
